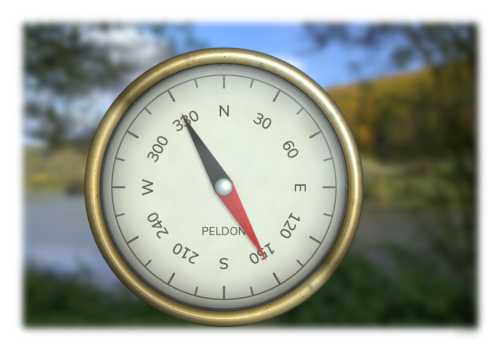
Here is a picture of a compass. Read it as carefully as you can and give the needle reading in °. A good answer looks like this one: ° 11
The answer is ° 150
